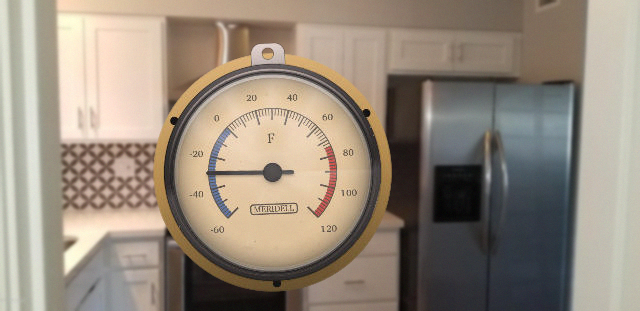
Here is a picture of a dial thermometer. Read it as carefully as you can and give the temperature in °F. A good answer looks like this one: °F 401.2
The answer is °F -30
